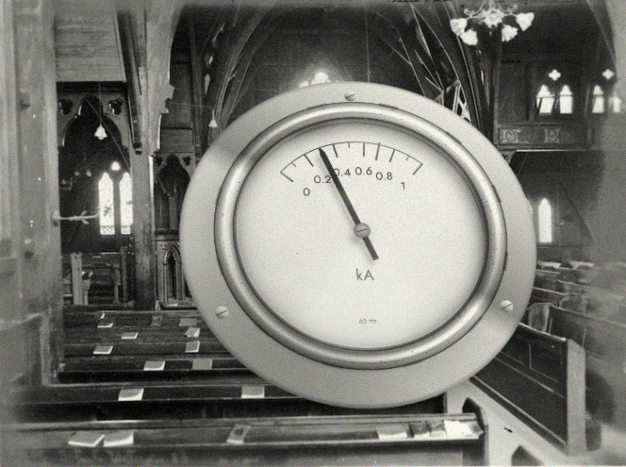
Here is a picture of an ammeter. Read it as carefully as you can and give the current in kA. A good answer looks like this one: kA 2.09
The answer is kA 0.3
